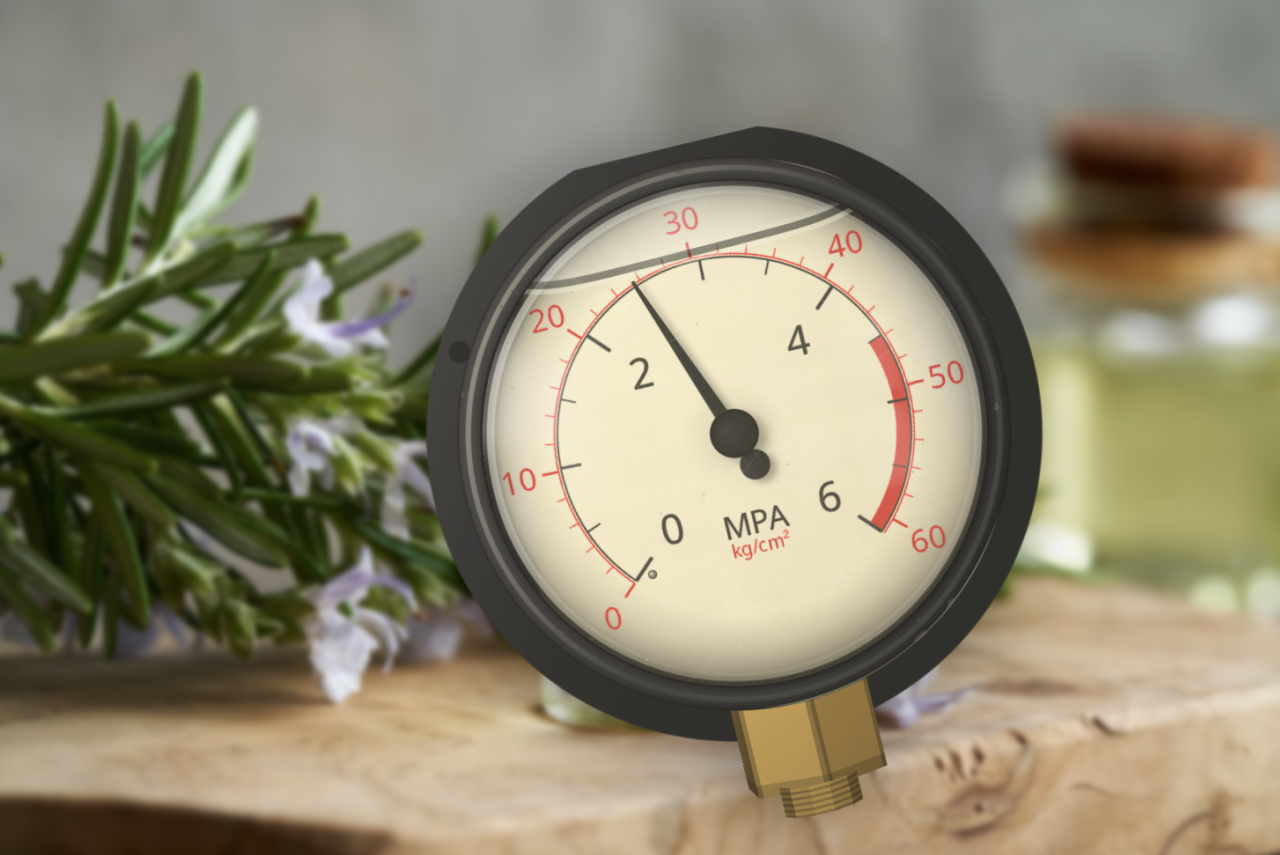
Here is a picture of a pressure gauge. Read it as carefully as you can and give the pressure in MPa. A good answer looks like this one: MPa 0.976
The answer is MPa 2.5
